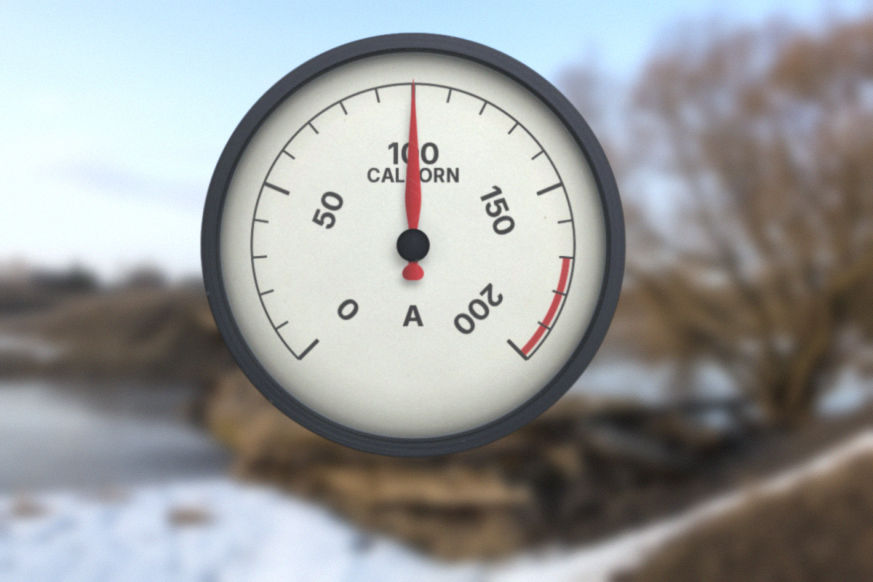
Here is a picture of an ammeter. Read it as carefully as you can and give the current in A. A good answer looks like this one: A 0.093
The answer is A 100
